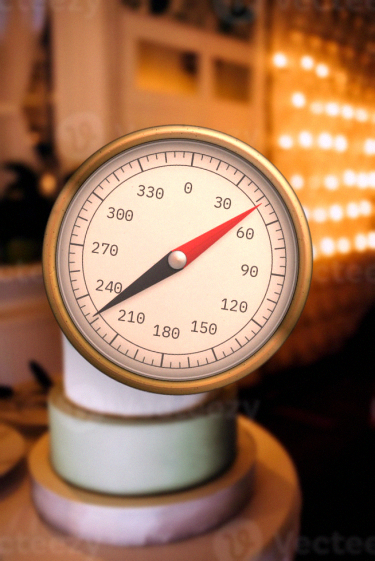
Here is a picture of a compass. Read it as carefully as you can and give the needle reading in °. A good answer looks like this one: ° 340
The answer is ° 47.5
